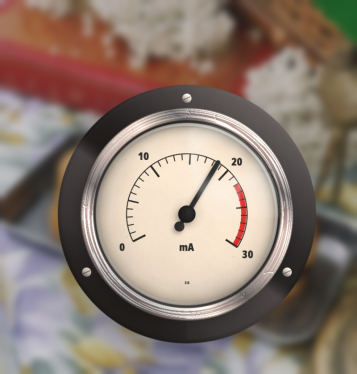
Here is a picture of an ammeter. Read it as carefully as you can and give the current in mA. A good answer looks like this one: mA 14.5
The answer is mA 18.5
